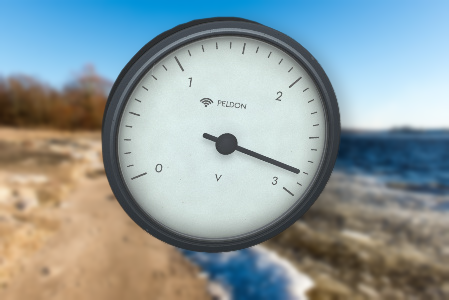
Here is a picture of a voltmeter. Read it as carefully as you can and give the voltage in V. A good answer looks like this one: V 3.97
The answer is V 2.8
